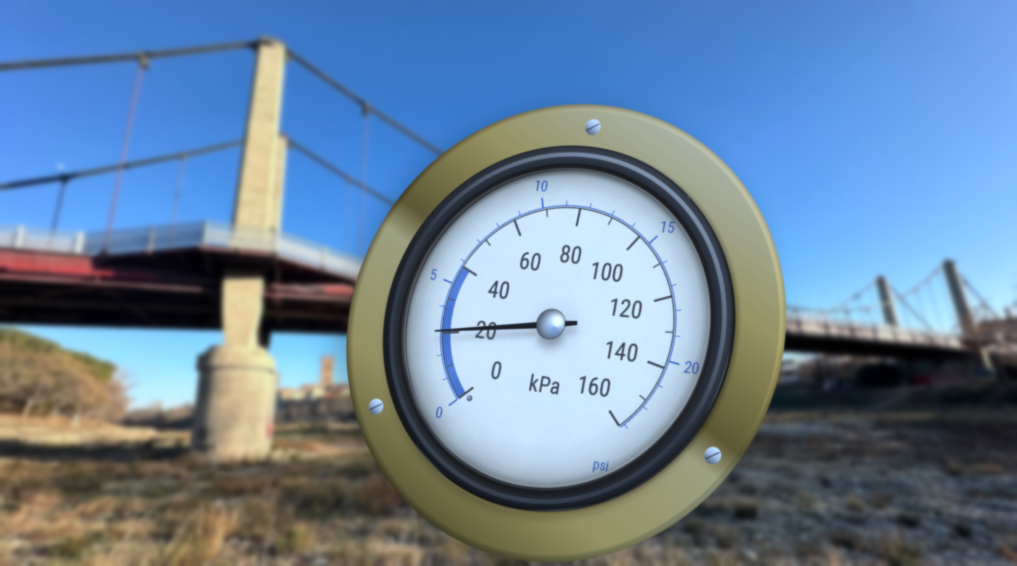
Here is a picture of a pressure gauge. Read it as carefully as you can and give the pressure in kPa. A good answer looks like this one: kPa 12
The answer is kPa 20
